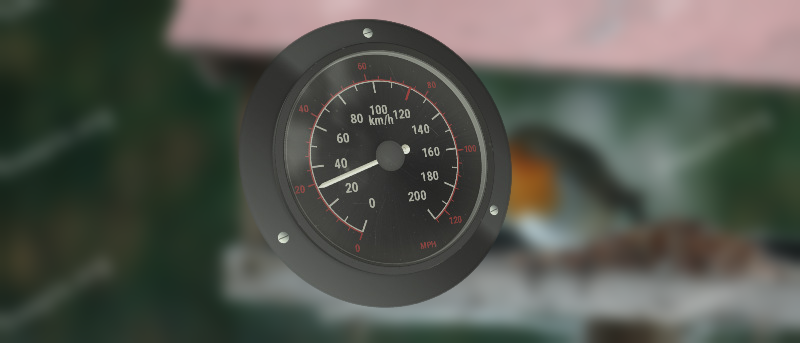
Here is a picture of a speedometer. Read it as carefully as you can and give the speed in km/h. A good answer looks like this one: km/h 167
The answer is km/h 30
